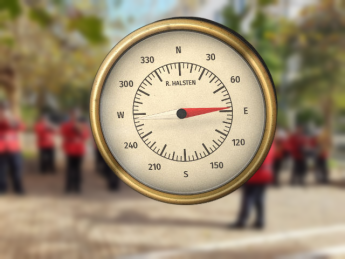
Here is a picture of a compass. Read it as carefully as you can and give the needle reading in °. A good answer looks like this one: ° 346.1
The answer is ° 85
